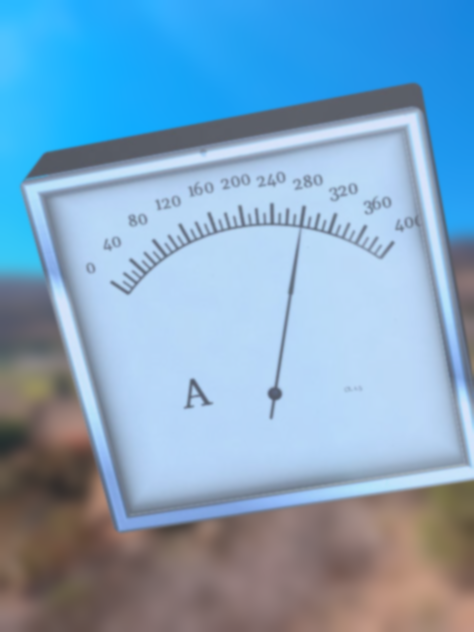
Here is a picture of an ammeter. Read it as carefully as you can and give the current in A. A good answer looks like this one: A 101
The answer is A 280
